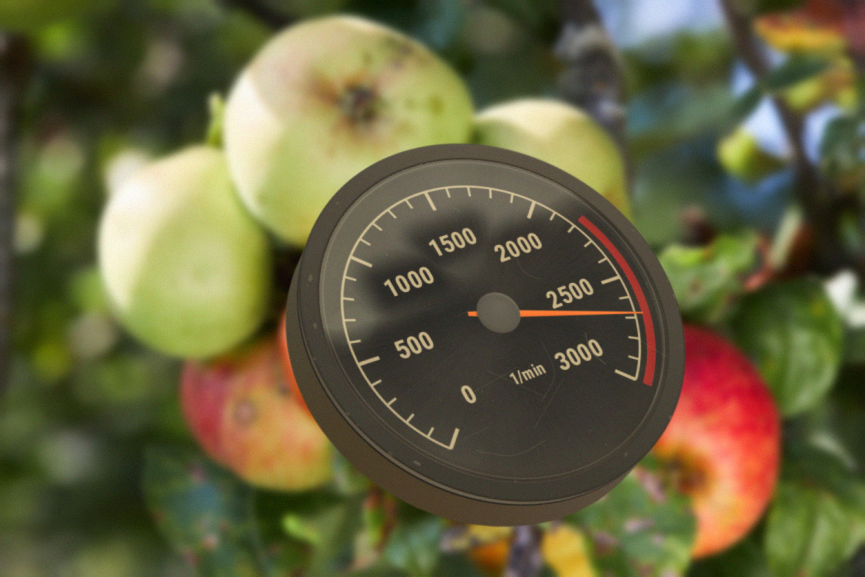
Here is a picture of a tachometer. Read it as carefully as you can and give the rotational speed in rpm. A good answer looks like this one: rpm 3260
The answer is rpm 2700
